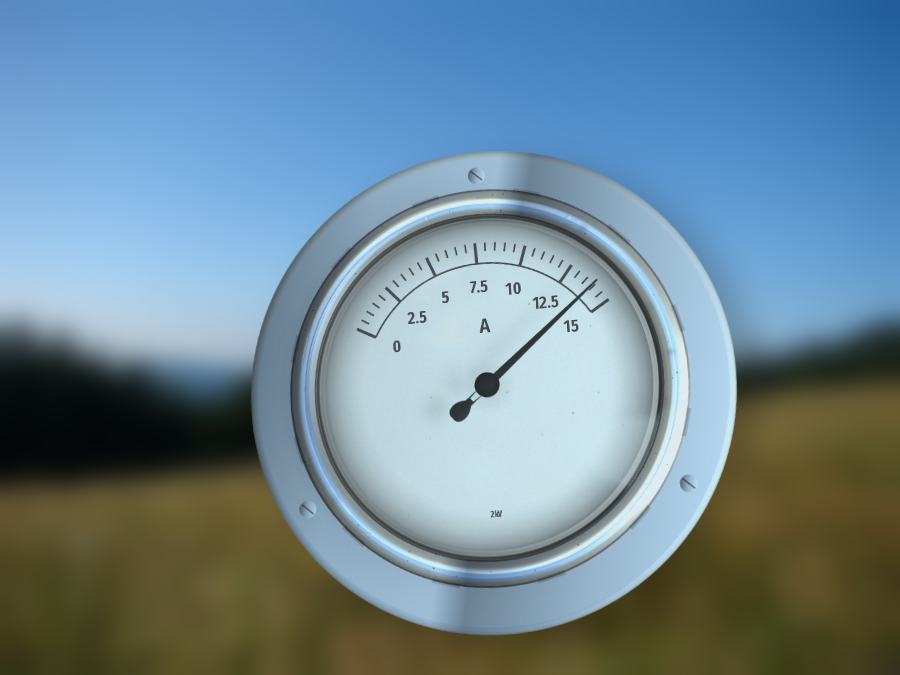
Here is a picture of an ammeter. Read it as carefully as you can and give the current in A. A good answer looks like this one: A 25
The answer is A 14
